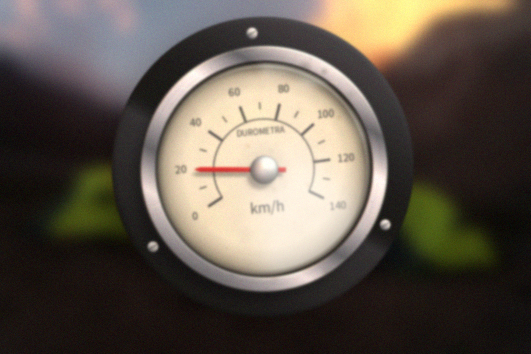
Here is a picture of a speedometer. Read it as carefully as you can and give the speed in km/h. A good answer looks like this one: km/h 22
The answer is km/h 20
